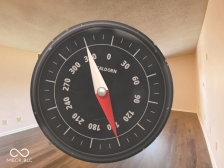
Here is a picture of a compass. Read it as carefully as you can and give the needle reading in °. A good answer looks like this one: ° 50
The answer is ° 150
